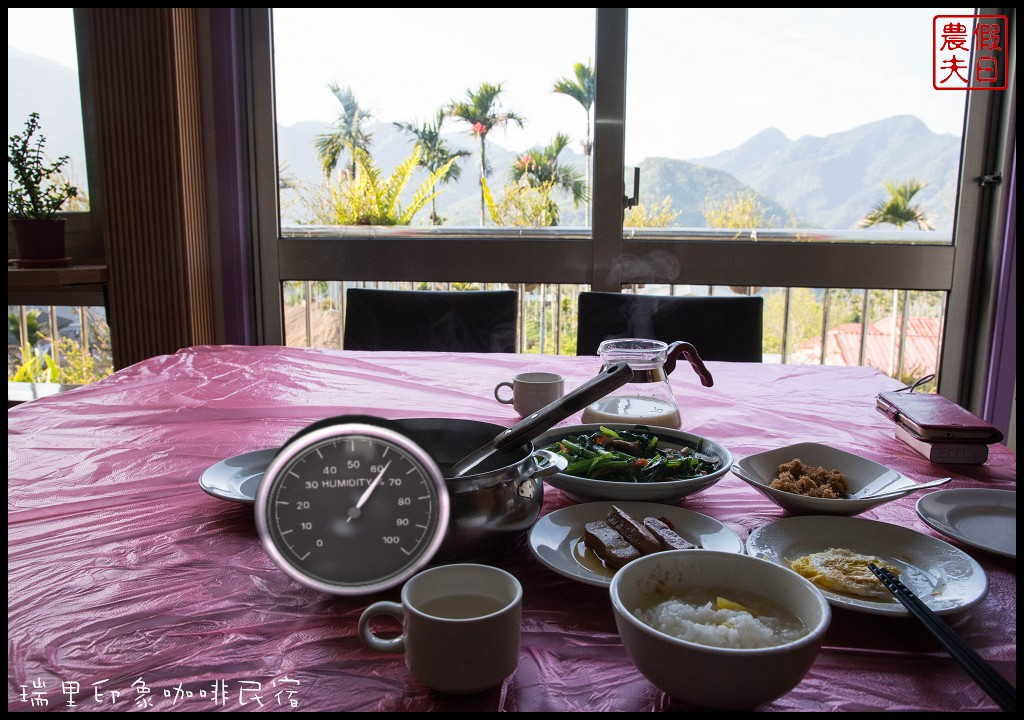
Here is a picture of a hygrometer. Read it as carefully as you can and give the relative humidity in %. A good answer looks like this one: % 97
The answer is % 62.5
